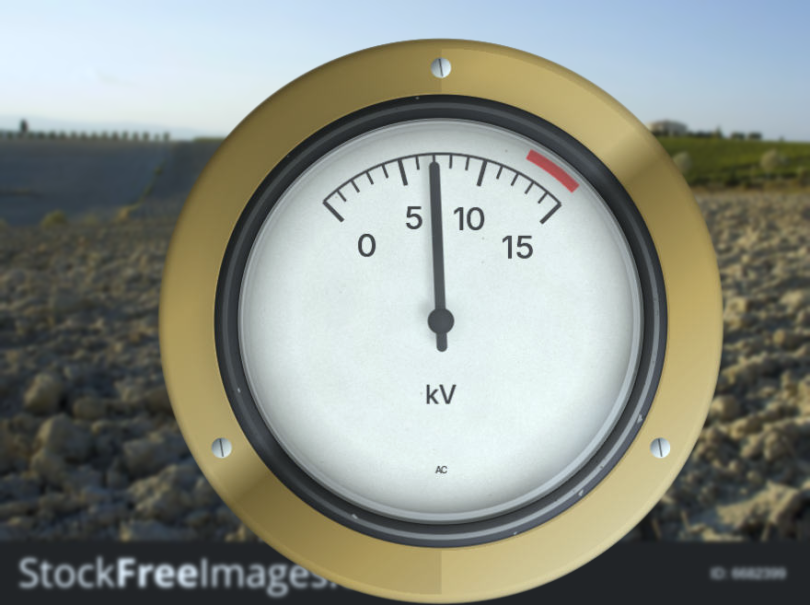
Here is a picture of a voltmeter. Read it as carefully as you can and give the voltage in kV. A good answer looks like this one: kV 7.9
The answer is kV 7
